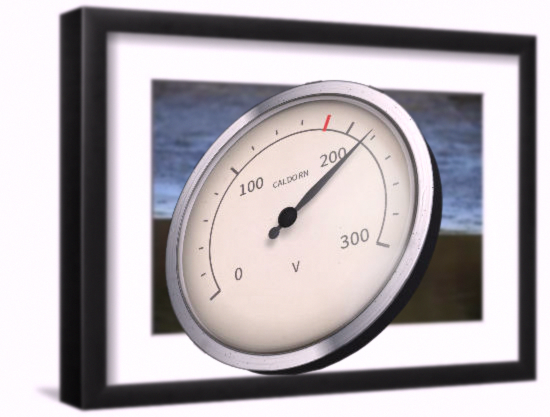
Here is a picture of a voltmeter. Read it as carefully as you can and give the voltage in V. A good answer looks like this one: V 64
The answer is V 220
